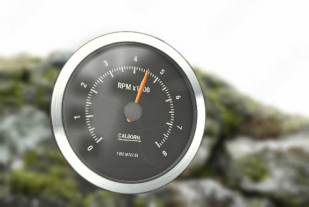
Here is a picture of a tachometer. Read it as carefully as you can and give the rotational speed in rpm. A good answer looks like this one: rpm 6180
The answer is rpm 4500
